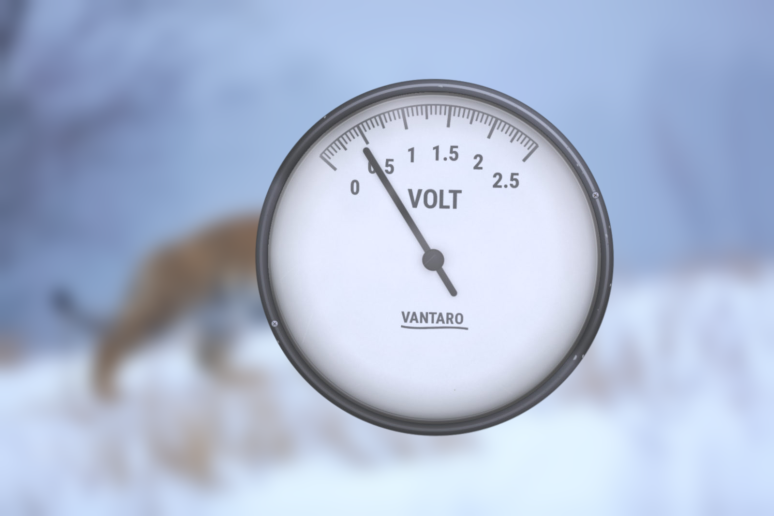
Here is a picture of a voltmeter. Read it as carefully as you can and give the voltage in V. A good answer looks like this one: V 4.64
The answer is V 0.45
